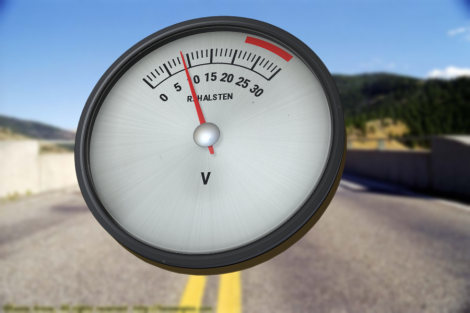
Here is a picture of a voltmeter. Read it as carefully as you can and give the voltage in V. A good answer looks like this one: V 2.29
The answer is V 9
